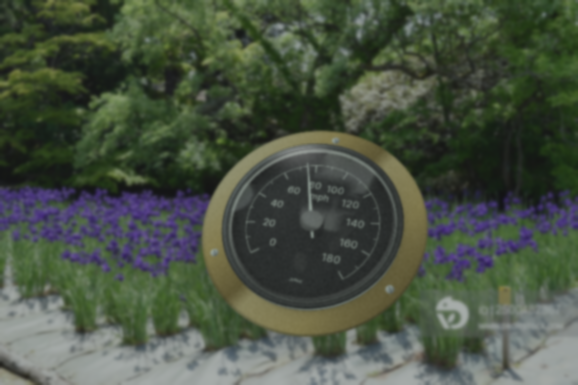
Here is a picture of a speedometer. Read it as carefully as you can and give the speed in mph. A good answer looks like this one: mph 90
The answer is mph 75
